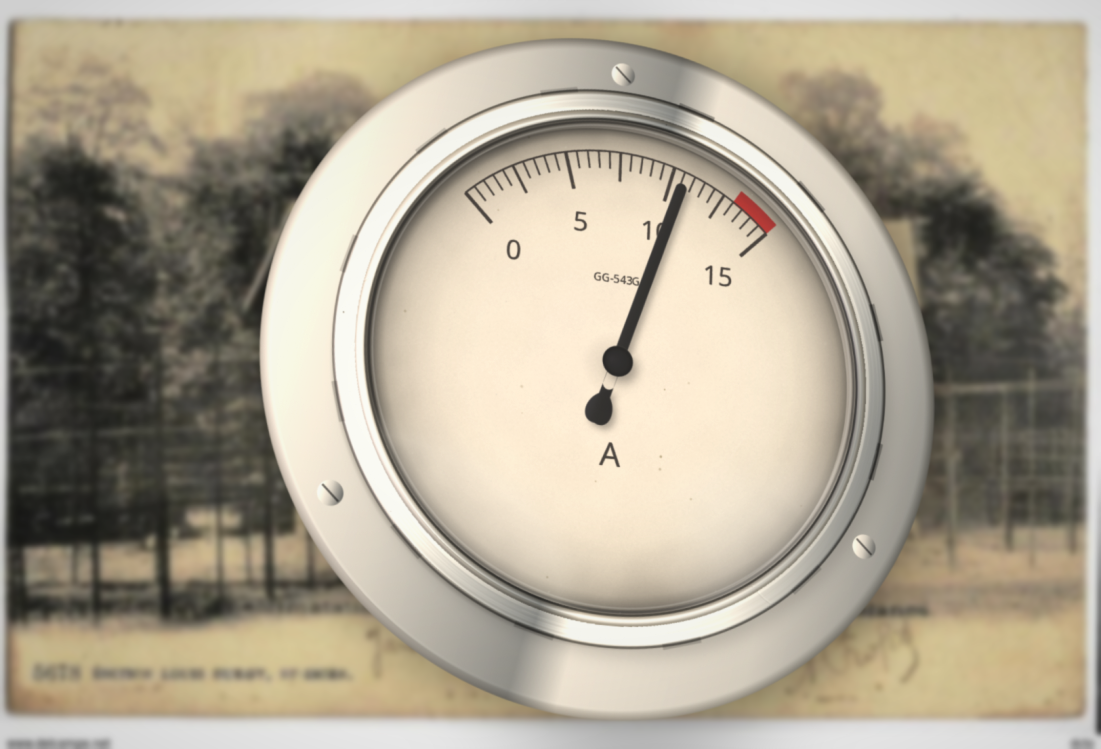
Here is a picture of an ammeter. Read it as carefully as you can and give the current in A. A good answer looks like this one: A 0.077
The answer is A 10.5
